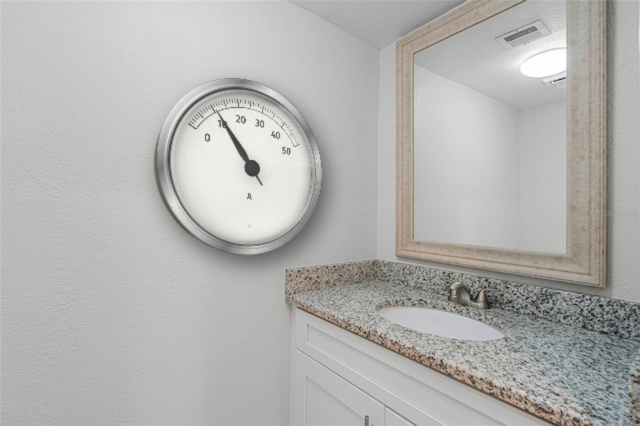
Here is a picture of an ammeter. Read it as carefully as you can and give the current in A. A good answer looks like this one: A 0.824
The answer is A 10
